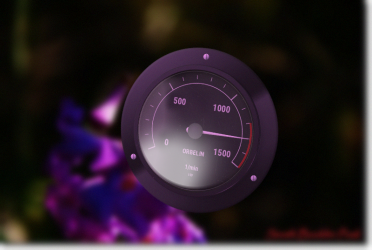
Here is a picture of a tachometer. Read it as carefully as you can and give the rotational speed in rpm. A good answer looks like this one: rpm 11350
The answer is rpm 1300
